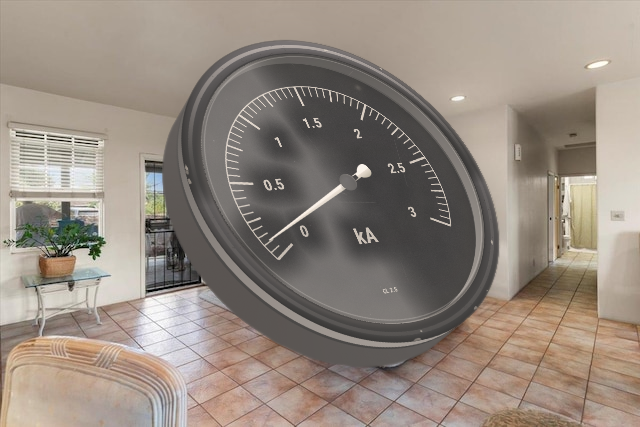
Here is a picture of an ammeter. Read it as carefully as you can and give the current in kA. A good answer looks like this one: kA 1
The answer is kA 0.1
